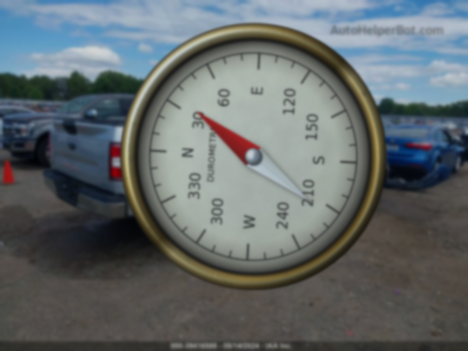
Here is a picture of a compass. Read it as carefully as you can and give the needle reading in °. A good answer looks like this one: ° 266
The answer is ° 35
